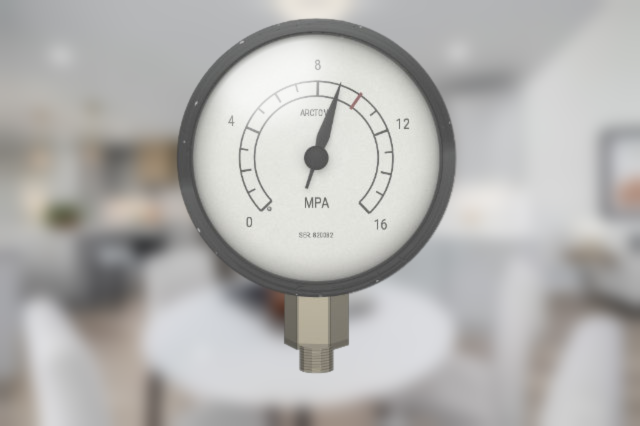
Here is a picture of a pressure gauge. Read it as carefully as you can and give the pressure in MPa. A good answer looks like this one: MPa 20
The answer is MPa 9
